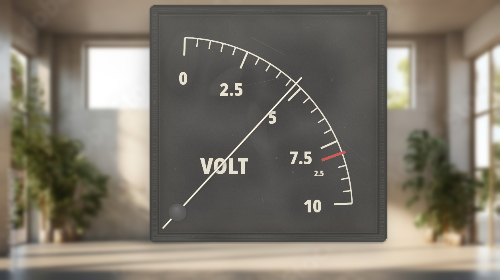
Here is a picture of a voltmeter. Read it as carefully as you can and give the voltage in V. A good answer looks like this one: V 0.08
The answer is V 4.75
